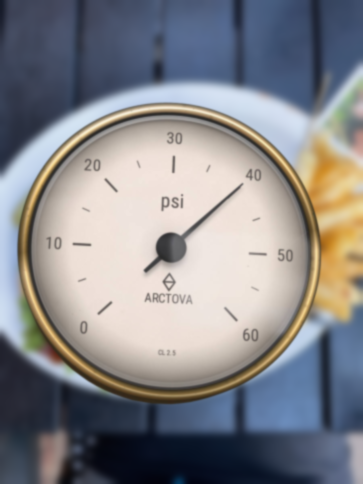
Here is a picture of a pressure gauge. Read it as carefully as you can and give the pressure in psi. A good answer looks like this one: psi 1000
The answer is psi 40
